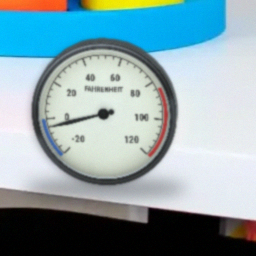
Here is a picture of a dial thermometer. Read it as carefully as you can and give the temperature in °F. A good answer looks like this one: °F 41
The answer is °F -4
